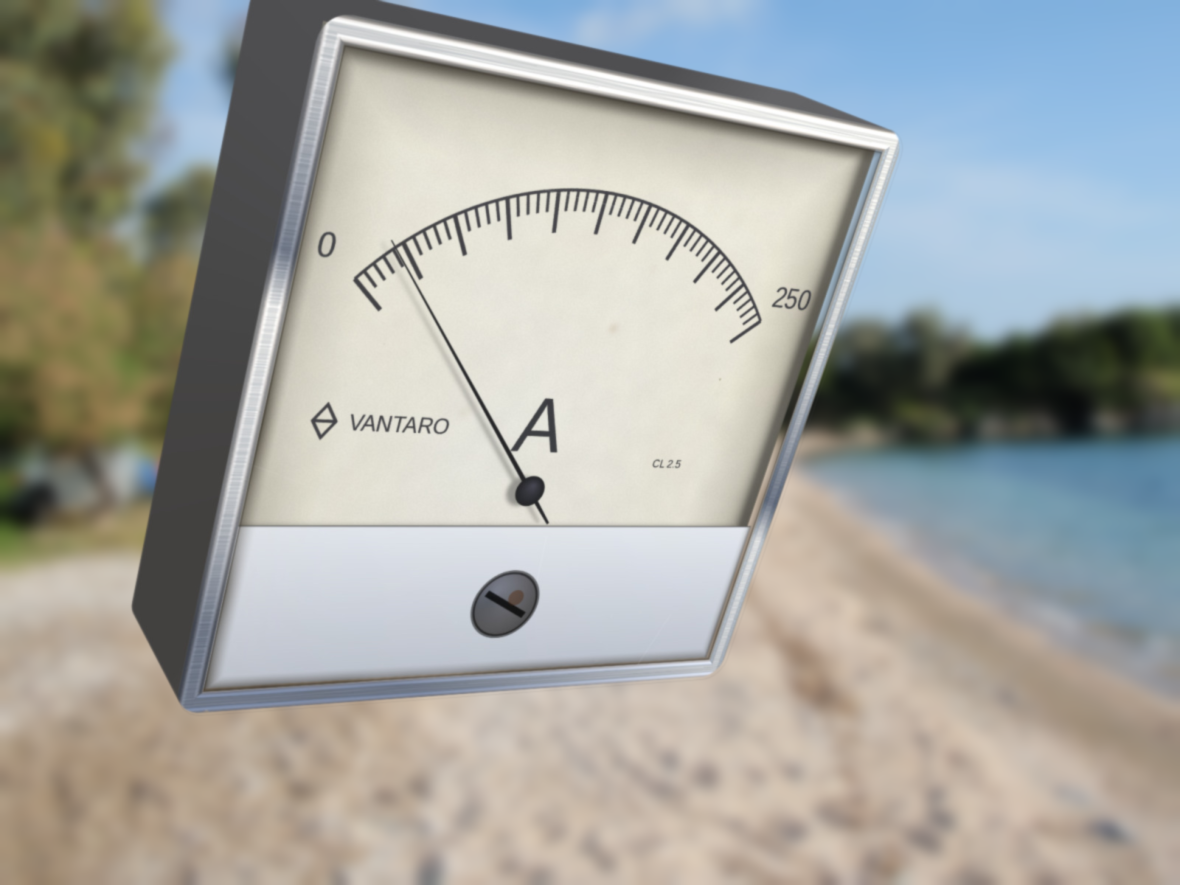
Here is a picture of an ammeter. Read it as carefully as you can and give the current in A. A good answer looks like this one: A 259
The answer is A 20
